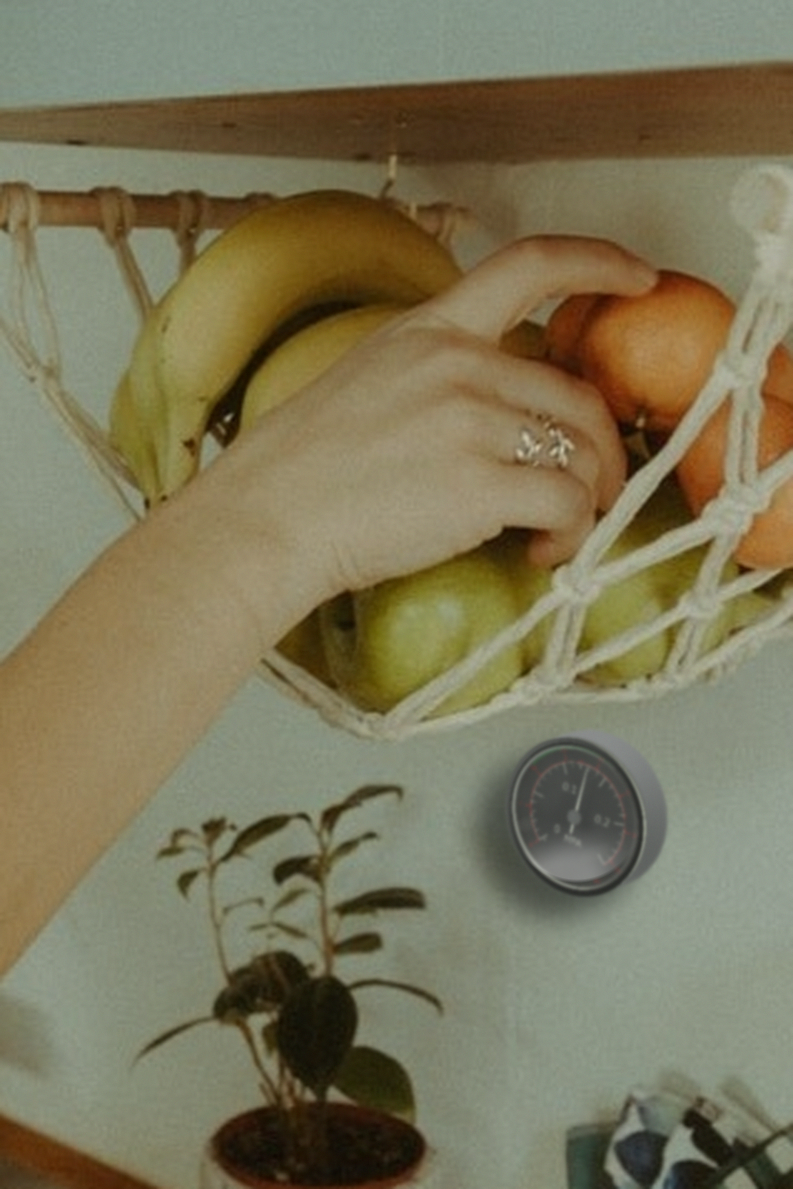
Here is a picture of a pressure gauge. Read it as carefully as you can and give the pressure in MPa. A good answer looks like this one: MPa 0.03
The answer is MPa 0.13
